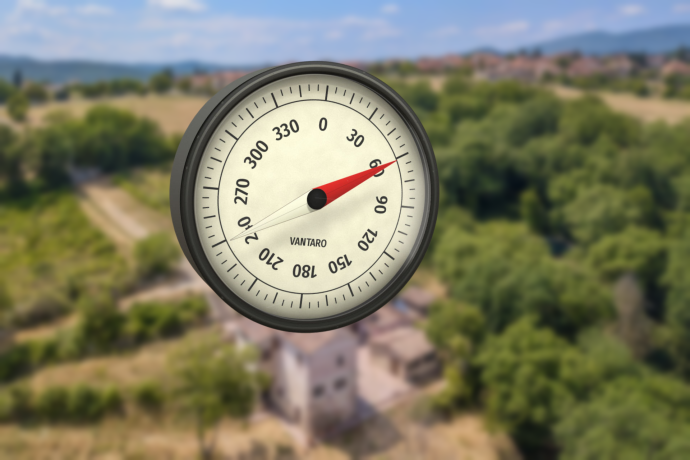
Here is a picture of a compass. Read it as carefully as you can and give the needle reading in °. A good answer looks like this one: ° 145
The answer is ° 60
